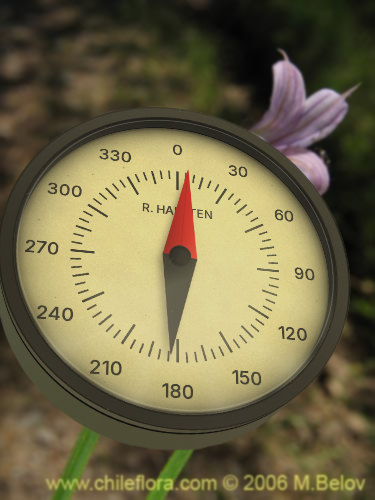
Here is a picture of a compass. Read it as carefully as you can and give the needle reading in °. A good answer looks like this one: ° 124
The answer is ° 5
